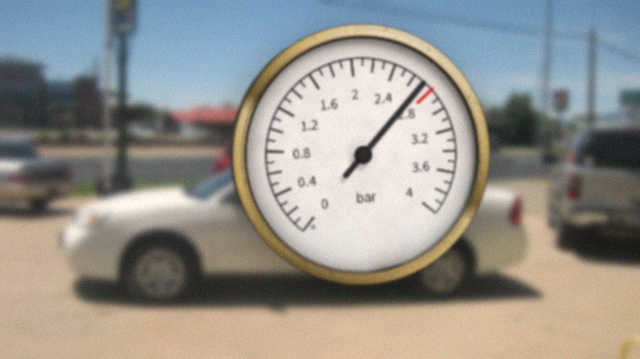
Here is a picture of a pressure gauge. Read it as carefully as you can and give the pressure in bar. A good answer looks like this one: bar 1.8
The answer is bar 2.7
